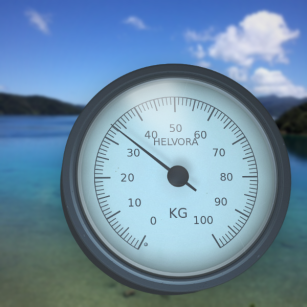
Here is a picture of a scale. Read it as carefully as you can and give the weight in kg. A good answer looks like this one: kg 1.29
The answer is kg 33
